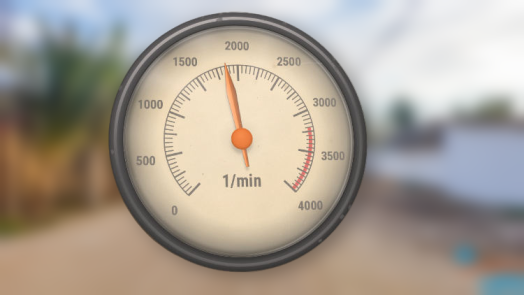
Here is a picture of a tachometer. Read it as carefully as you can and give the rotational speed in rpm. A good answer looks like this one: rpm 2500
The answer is rpm 1850
